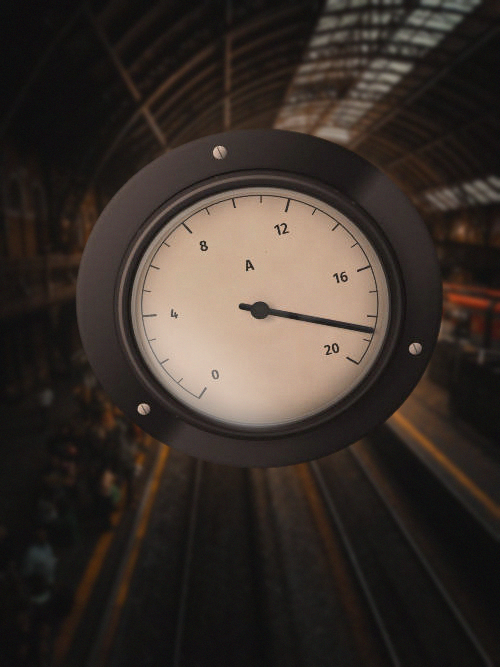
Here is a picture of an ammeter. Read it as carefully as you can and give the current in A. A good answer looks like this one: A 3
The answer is A 18.5
